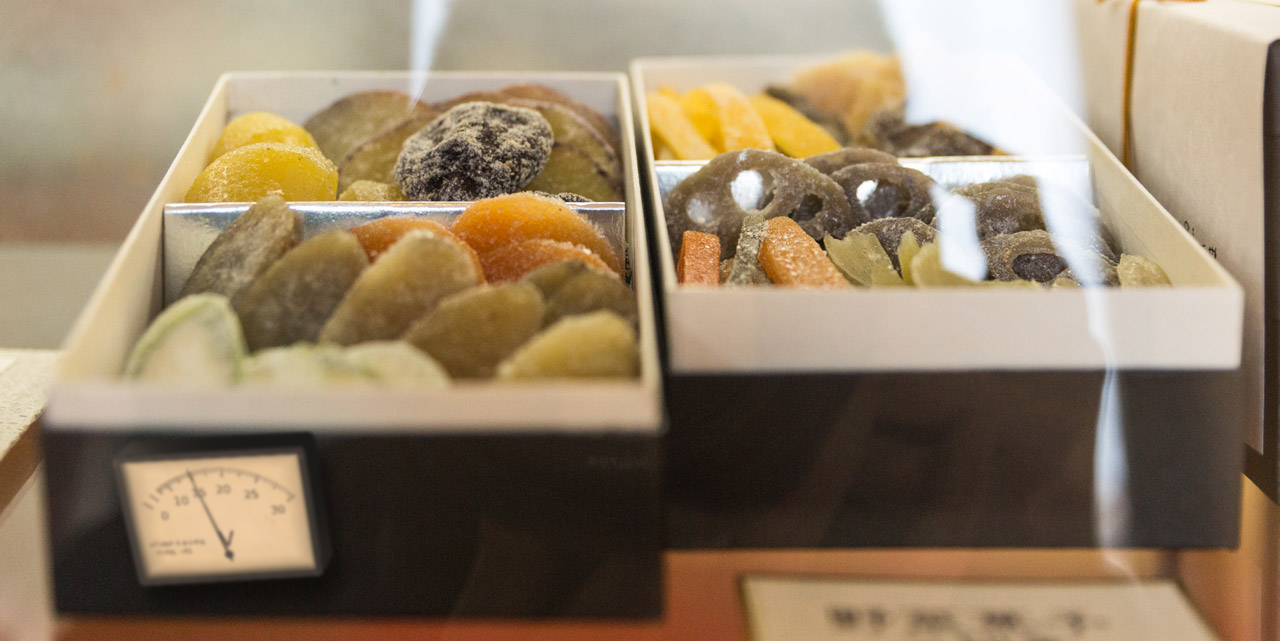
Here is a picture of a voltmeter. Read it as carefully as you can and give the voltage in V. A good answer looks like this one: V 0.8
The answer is V 15
